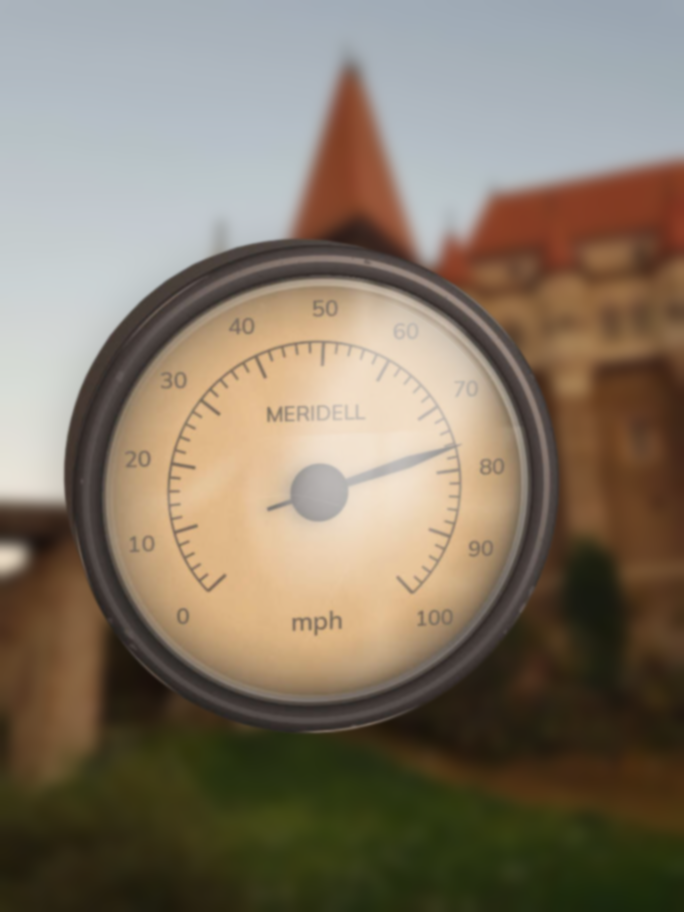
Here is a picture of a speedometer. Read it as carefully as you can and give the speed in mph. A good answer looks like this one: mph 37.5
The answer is mph 76
